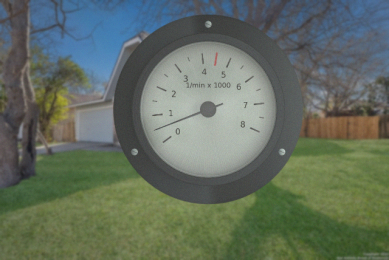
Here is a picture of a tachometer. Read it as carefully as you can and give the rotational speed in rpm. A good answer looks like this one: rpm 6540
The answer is rpm 500
